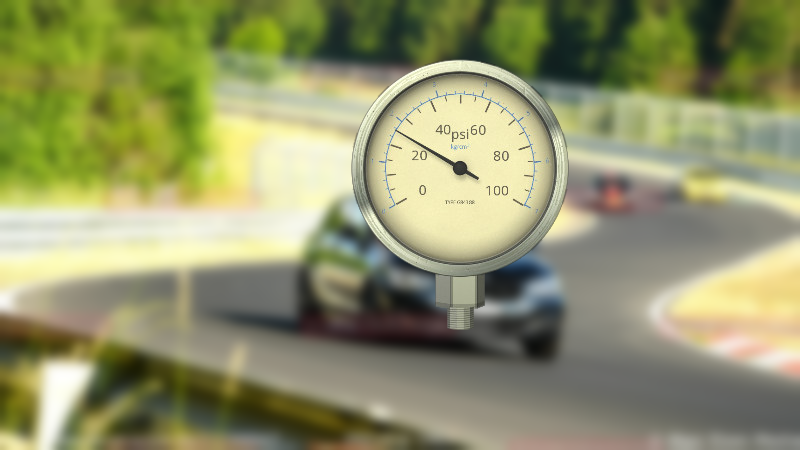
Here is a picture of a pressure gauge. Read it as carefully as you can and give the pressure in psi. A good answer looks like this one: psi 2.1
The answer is psi 25
